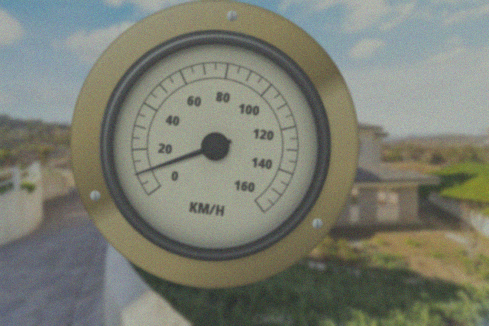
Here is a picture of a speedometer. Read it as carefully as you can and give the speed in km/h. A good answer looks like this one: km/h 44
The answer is km/h 10
